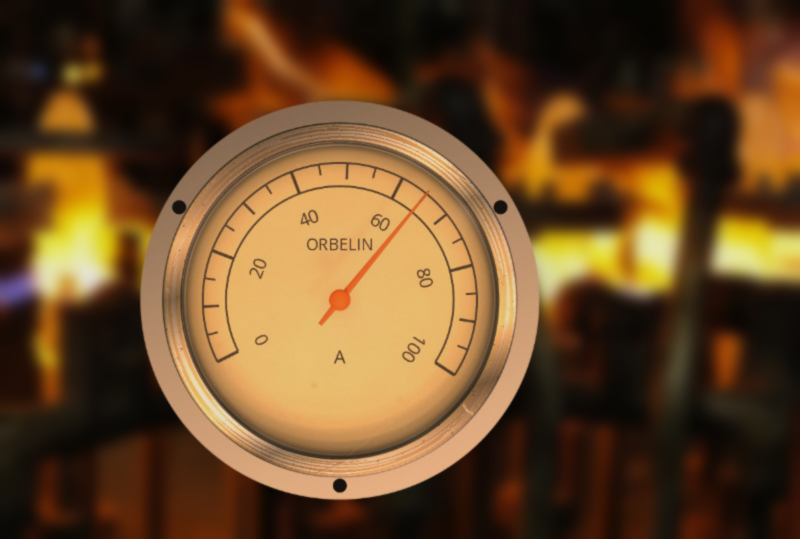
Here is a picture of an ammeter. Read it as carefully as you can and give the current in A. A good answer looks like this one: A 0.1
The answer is A 65
